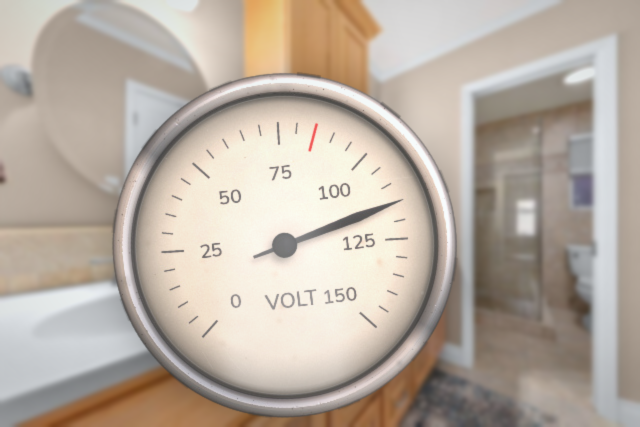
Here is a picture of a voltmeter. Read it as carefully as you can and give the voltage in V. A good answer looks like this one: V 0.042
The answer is V 115
